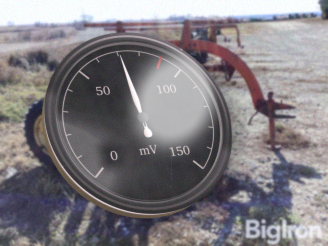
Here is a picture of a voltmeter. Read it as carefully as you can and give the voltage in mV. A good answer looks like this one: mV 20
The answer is mV 70
